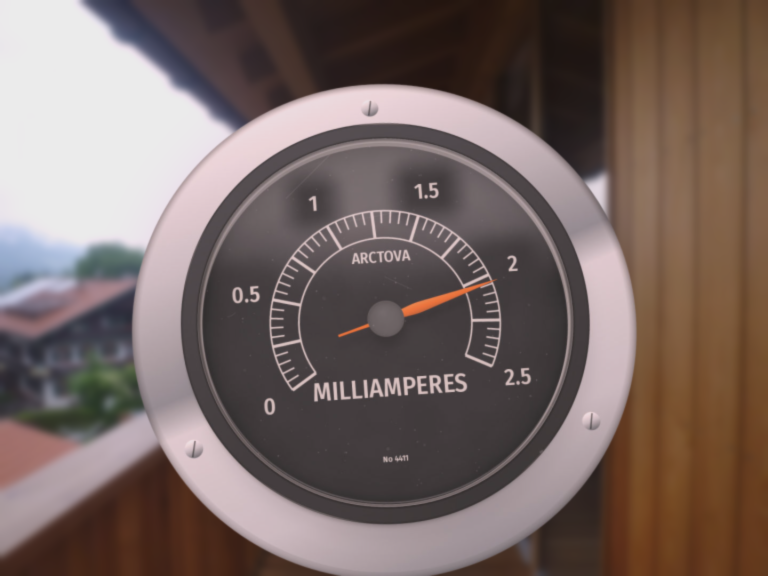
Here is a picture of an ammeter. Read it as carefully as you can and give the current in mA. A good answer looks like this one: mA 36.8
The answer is mA 2.05
